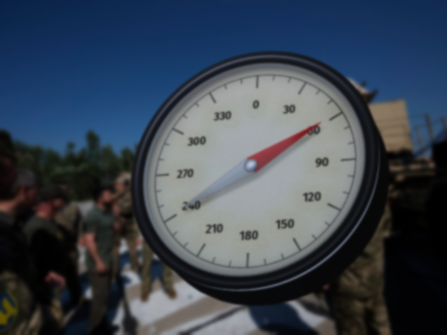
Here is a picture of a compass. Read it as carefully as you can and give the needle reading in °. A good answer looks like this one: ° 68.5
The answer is ° 60
